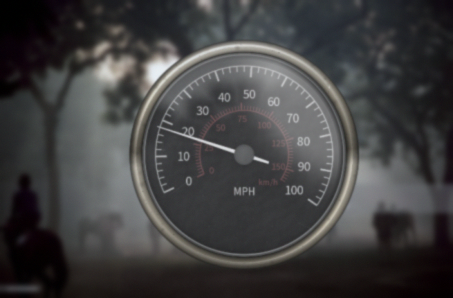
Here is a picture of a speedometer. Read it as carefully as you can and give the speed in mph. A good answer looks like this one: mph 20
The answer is mph 18
